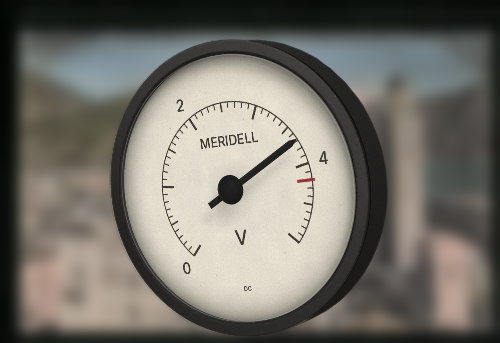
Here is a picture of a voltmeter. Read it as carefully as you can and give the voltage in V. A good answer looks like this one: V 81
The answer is V 3.7
